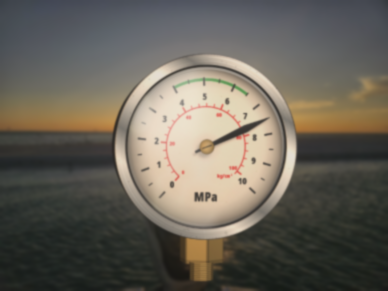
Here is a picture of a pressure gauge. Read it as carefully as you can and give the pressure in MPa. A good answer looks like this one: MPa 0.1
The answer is MPa 7.5
